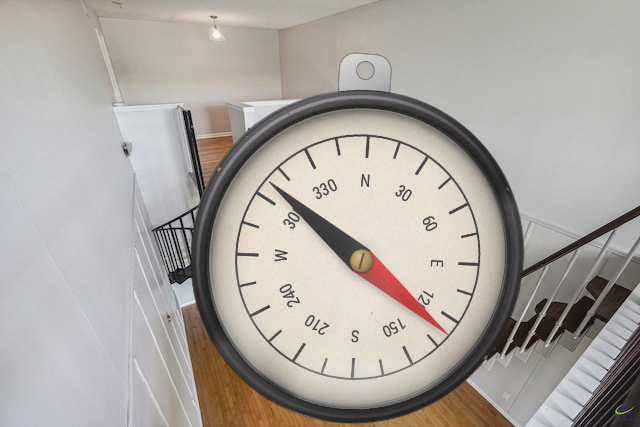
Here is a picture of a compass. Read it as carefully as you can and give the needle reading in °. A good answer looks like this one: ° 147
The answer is ° 127.5
